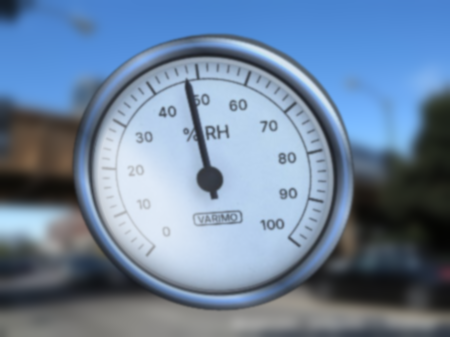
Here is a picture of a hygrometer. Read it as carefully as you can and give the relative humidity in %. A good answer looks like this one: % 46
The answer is % 48
